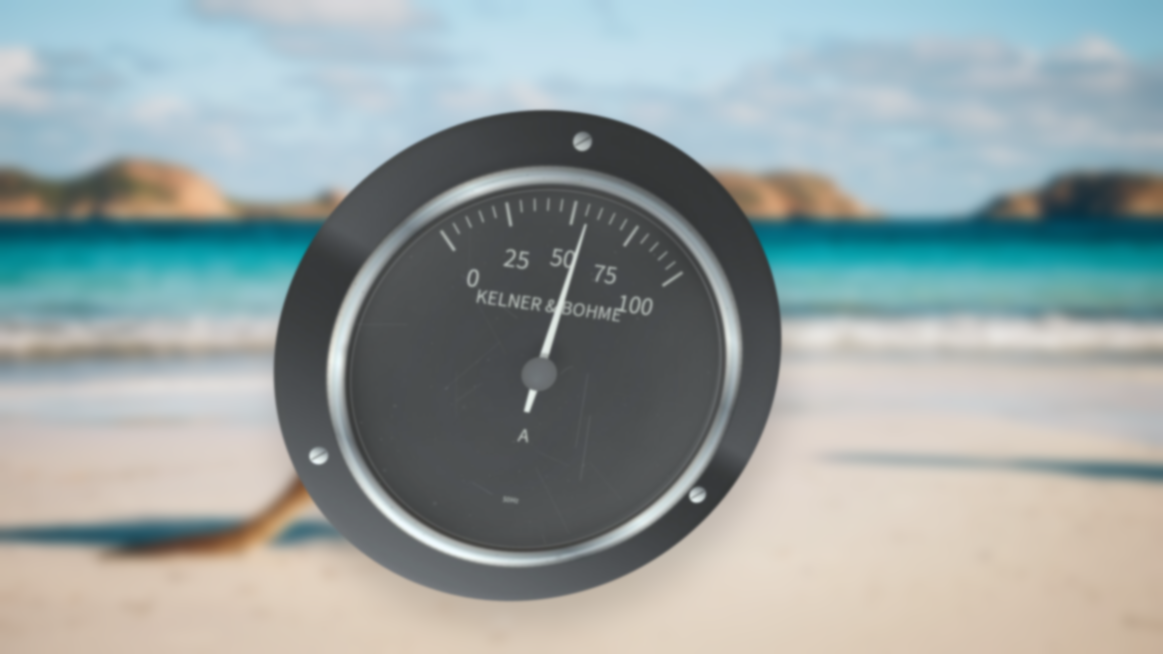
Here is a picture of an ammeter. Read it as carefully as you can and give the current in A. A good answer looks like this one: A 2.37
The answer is A 55
